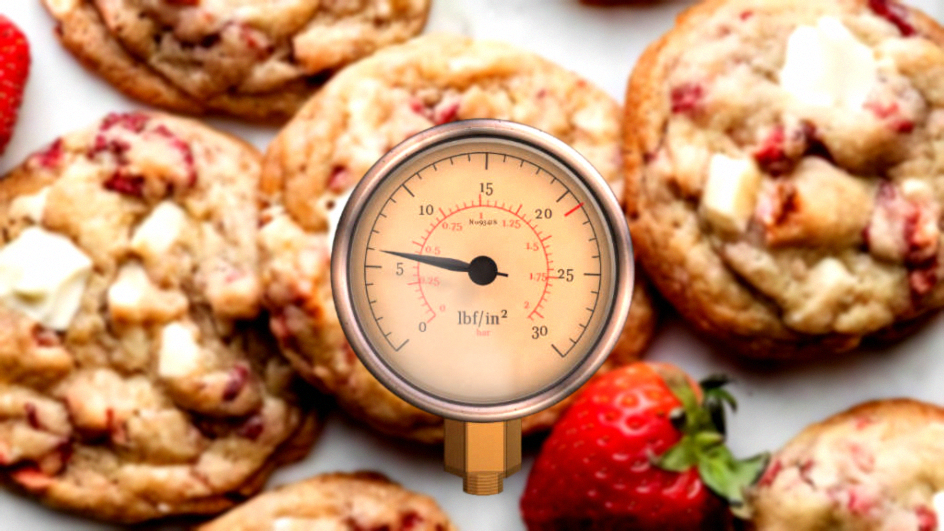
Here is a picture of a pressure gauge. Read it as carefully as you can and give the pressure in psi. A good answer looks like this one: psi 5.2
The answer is psi 6
